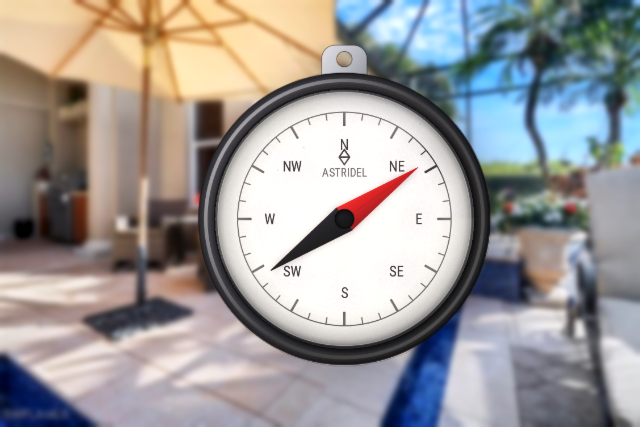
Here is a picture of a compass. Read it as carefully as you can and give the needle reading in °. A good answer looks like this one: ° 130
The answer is ° 55
